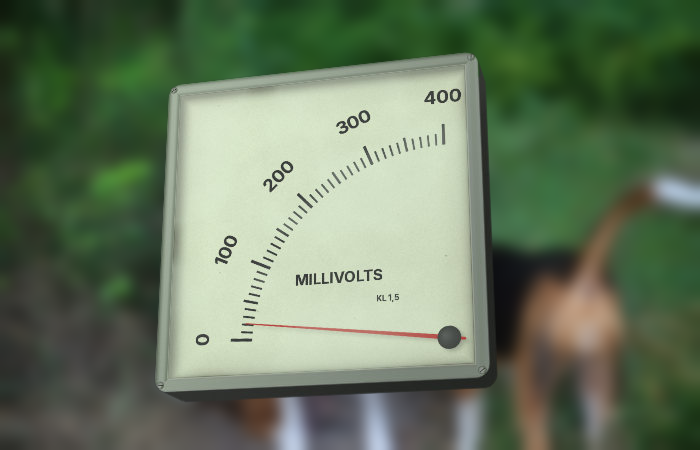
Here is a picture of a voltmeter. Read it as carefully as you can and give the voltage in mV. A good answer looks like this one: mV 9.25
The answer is mV 20
